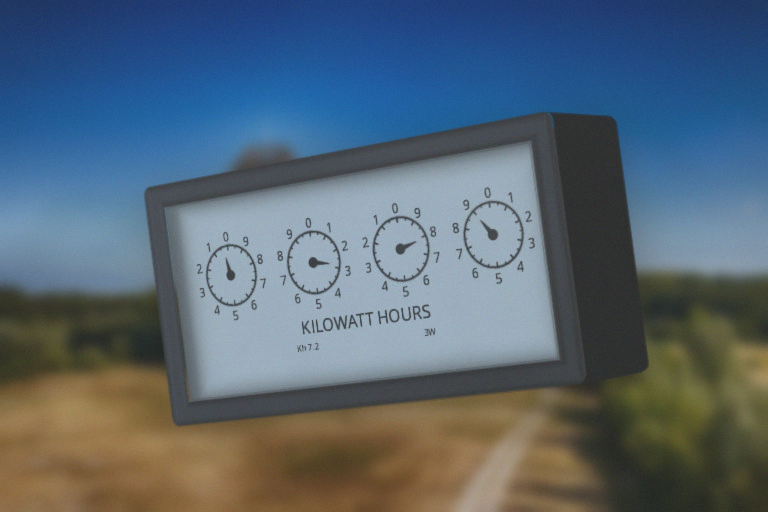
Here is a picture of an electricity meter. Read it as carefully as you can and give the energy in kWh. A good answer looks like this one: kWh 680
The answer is kWh 279
